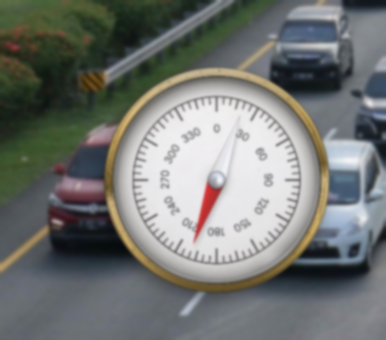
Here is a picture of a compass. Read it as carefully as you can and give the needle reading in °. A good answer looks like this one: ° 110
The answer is ° 200
